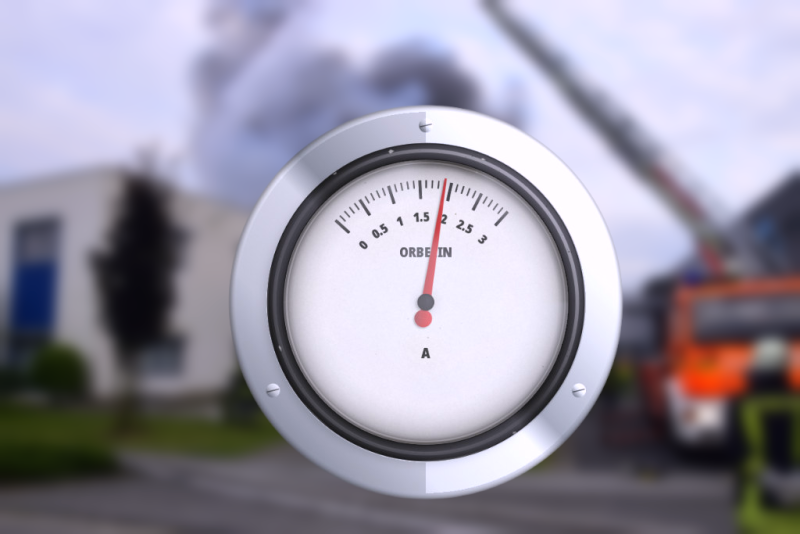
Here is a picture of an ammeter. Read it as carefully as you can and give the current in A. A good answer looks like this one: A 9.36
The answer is A 1.9
